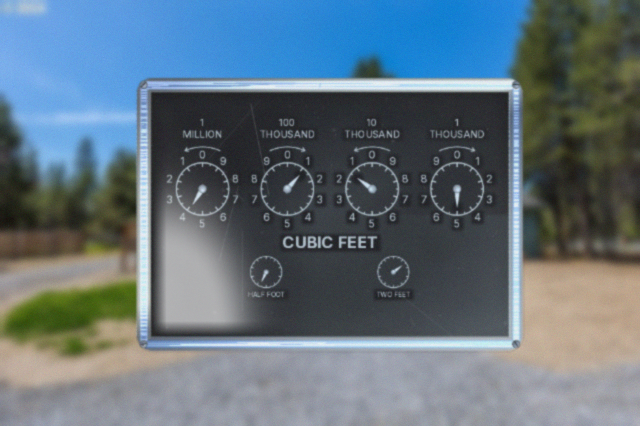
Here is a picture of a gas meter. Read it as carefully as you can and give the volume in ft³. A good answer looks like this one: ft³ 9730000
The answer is ft³ 411500
